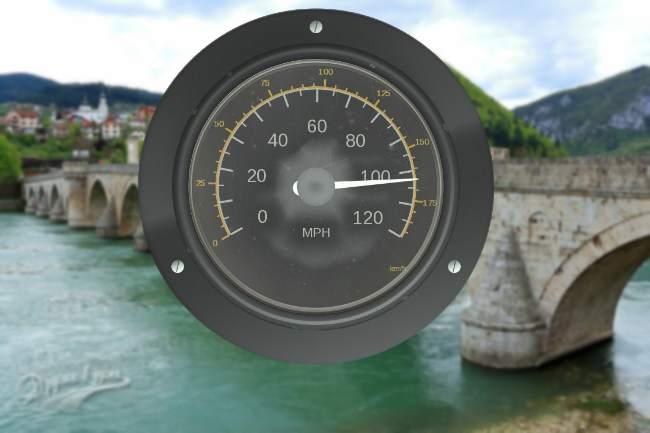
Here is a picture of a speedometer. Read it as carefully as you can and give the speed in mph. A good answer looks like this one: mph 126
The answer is mph 102.5
